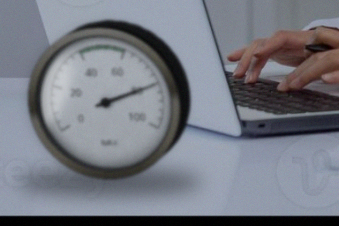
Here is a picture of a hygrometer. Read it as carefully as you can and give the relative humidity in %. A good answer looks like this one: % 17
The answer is % 80
